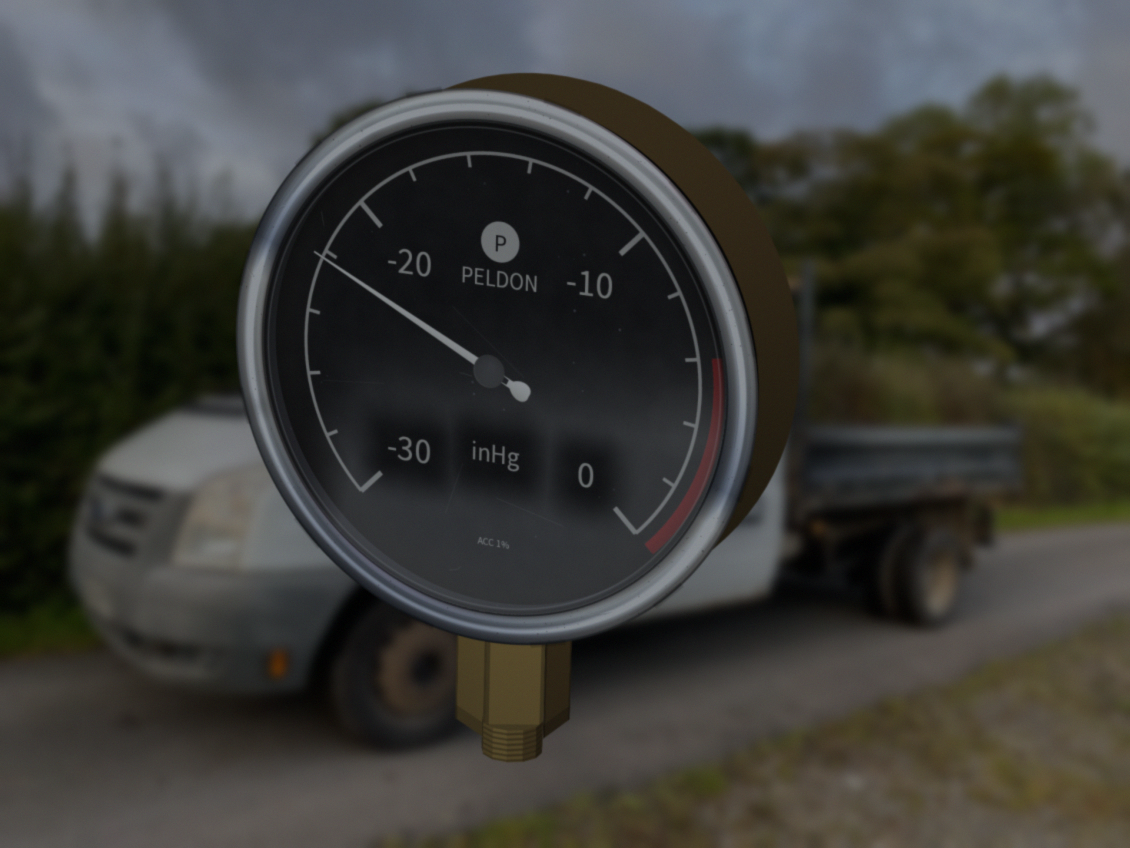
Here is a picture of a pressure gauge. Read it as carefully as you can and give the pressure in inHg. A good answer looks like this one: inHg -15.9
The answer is inHg -22
